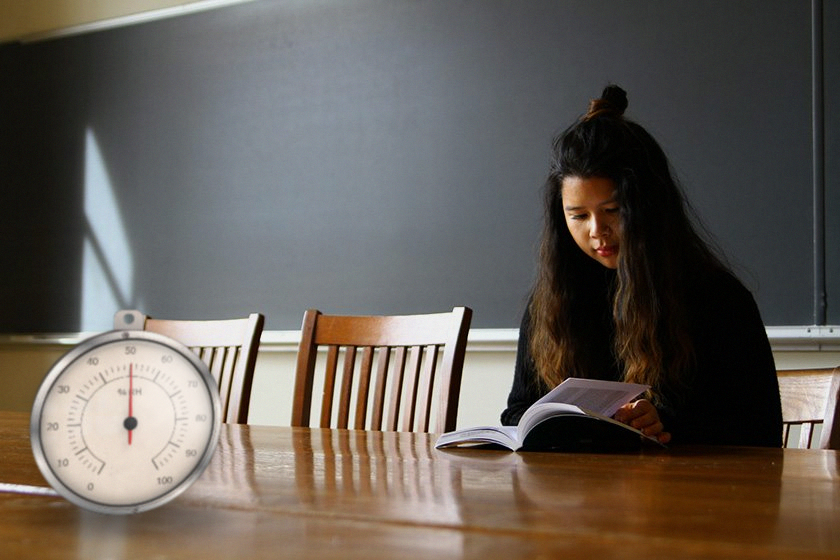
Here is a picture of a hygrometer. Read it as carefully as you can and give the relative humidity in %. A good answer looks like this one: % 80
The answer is % 50
